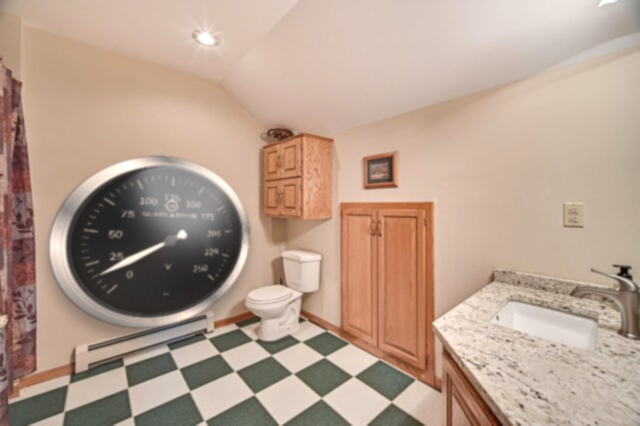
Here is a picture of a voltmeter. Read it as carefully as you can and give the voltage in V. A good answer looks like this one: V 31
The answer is V 15
